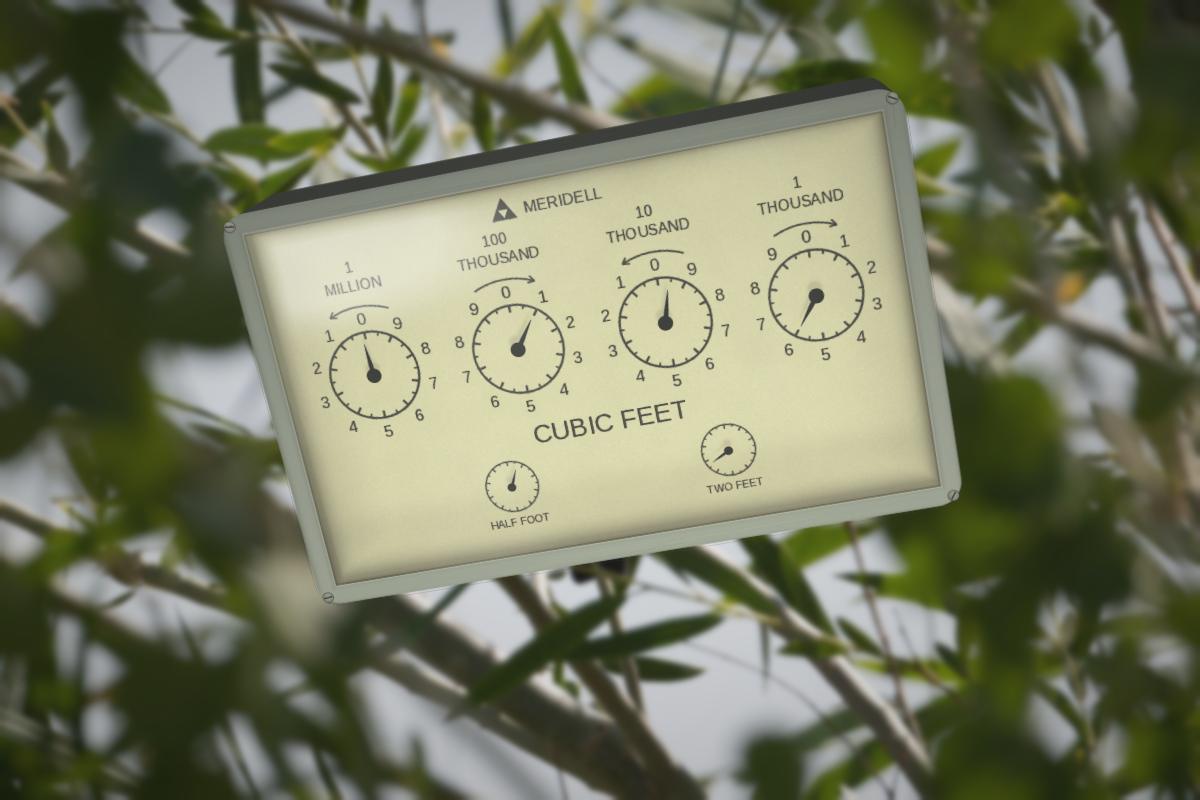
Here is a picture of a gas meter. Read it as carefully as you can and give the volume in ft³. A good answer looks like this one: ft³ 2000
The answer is ft³ 9600
